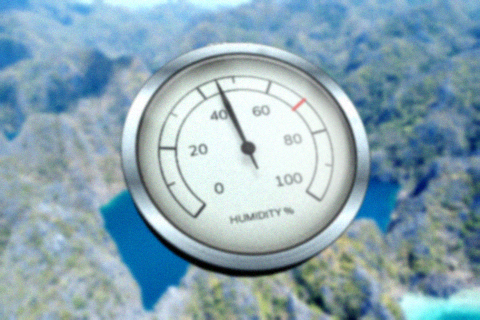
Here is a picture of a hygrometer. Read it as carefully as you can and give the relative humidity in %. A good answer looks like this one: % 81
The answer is % 45
